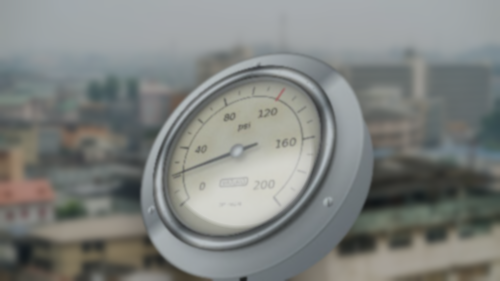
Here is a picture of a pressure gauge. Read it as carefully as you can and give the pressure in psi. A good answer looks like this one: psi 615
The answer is psi 20
